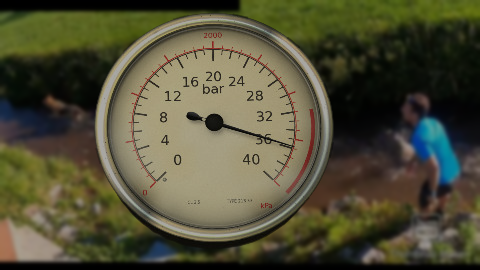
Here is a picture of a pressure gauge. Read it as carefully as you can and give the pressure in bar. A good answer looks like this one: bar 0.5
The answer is bar 36
